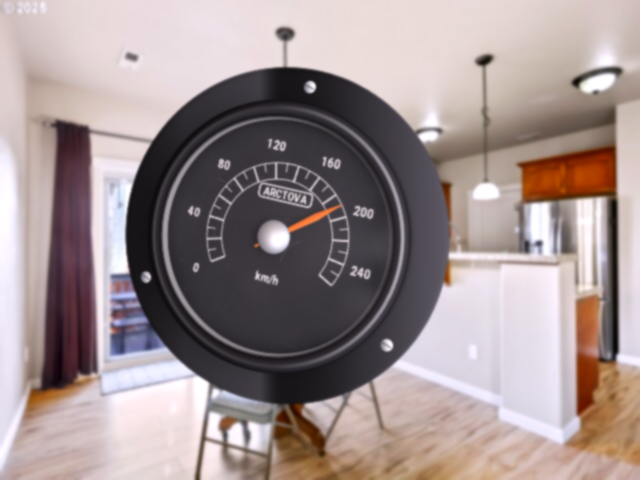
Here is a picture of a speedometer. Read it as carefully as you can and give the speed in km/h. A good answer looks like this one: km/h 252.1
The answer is km/h 190
